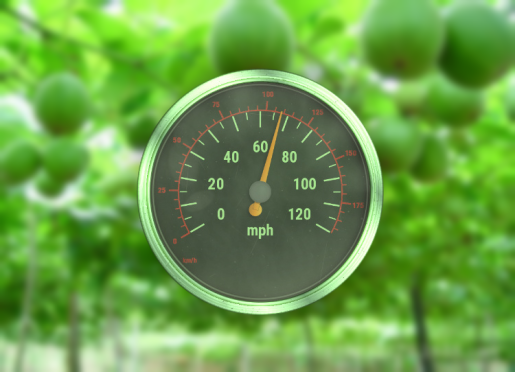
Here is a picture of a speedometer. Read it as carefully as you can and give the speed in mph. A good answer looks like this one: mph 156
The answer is mph 67.5
